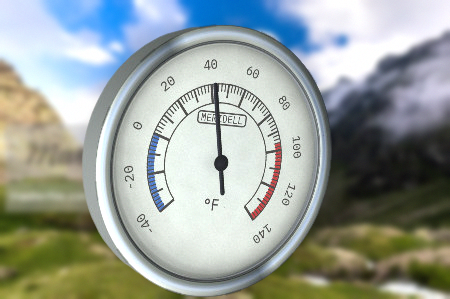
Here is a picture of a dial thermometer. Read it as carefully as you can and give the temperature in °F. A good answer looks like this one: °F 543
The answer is °F 40
